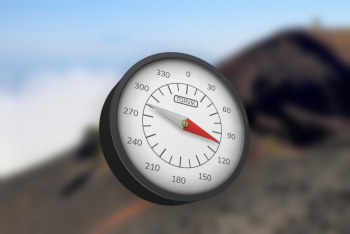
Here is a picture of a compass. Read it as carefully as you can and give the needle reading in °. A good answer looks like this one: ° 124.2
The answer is ° 105
